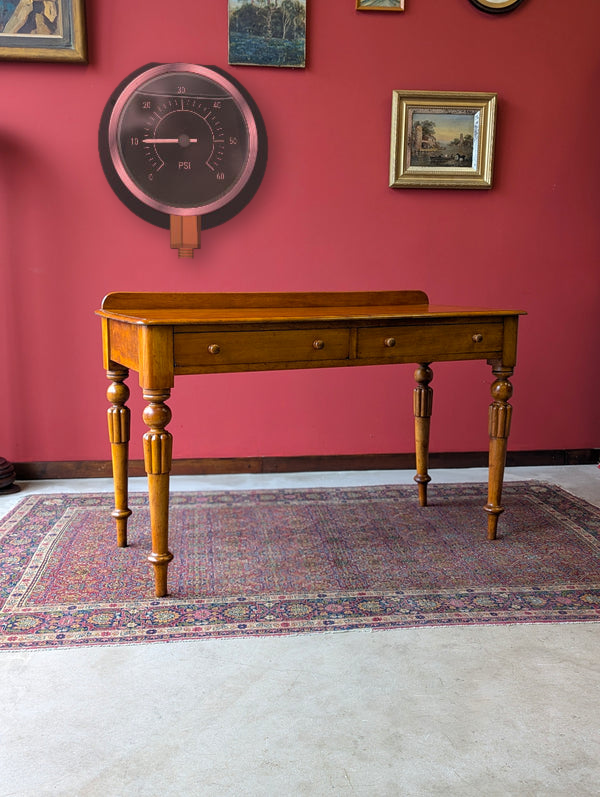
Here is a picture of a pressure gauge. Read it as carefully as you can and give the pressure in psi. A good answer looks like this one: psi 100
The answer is psi 10
